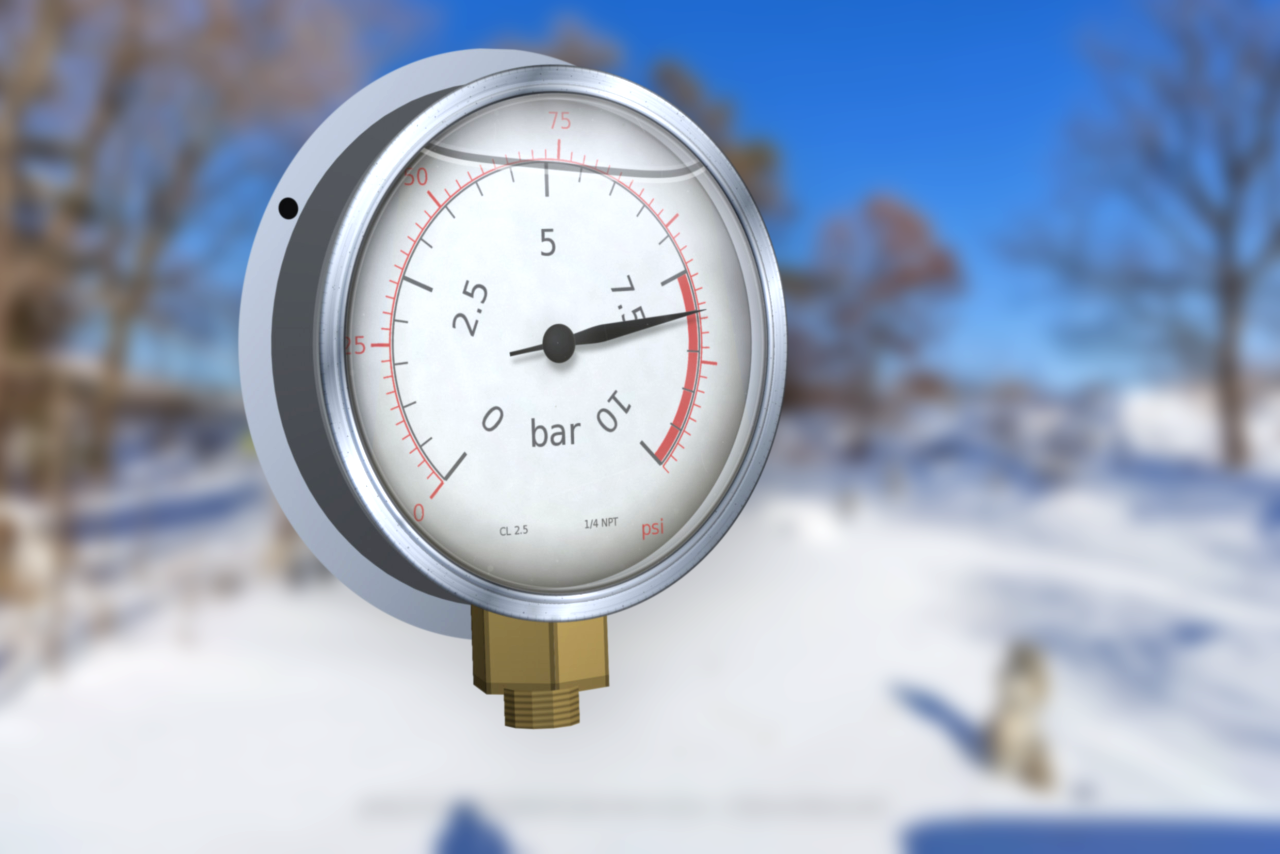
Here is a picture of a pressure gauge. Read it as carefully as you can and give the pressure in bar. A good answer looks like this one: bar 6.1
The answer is bar 8
